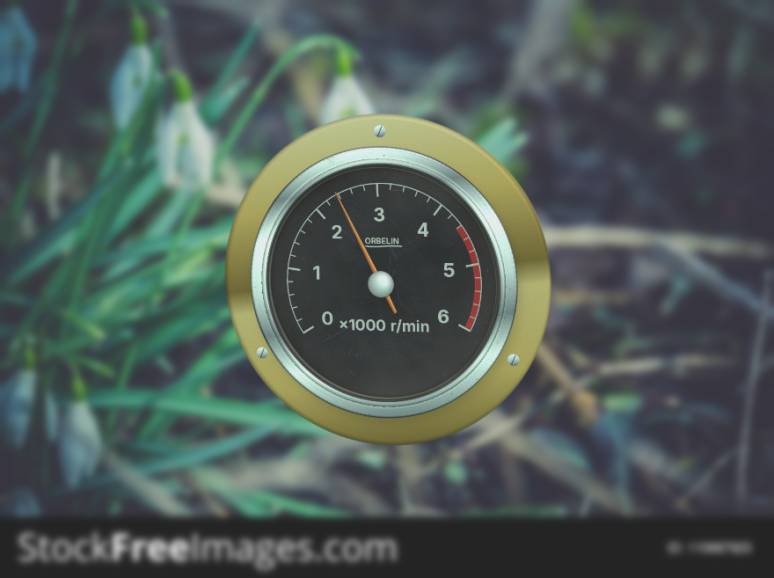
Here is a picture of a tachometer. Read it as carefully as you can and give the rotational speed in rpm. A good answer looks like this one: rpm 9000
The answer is rpm 2400
